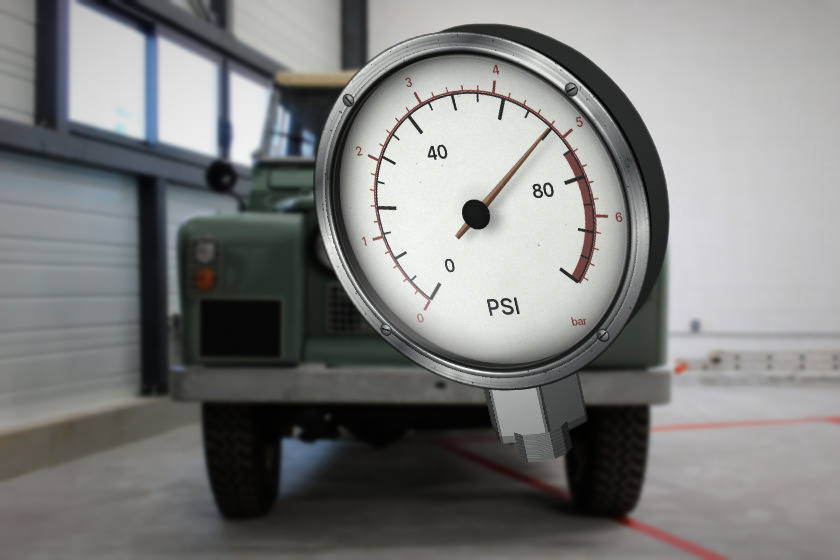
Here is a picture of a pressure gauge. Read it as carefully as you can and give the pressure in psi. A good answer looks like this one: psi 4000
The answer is psi 70
